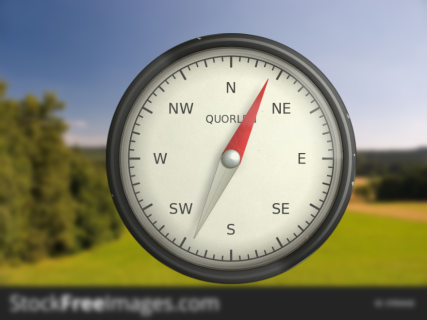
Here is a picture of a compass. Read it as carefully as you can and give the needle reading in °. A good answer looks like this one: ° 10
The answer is ° 25
